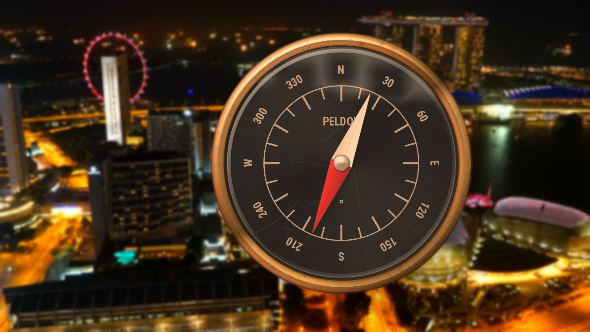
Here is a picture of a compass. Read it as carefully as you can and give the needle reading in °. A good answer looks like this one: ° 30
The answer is ° 202.5
